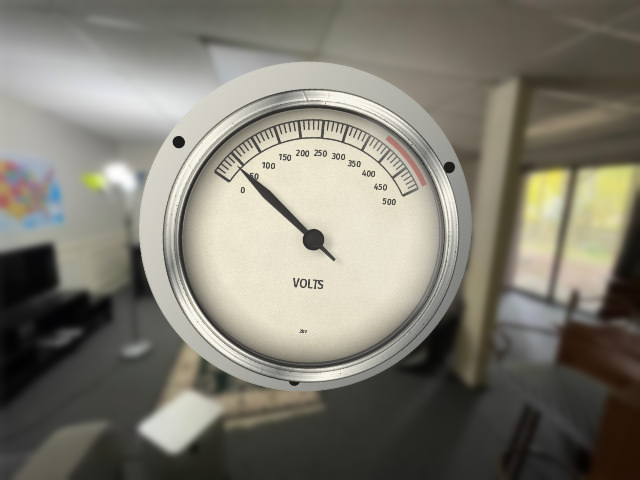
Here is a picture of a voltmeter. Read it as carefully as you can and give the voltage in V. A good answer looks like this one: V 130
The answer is V 40
